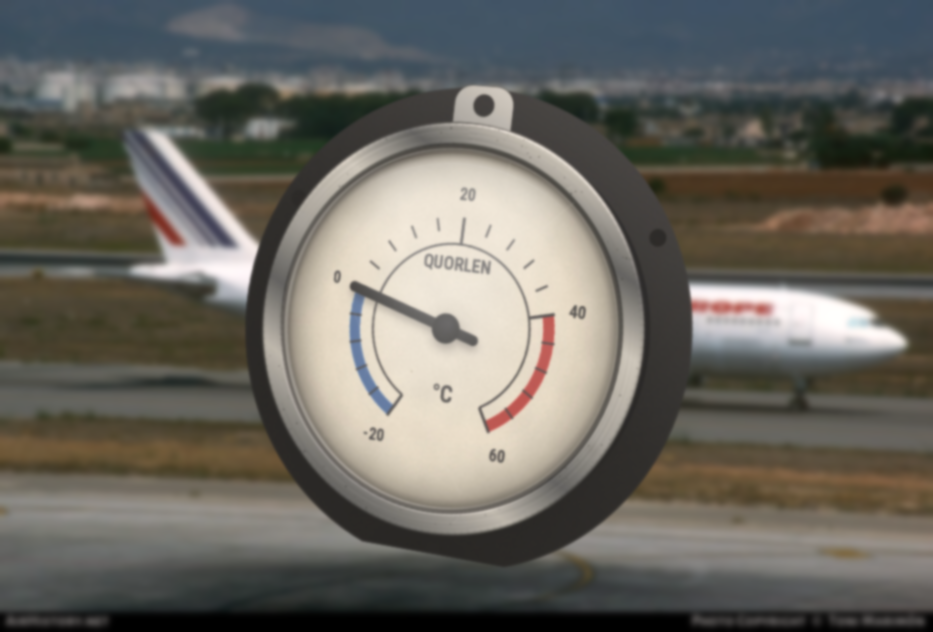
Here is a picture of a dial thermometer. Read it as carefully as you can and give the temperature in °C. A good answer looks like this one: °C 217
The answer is °C 0
